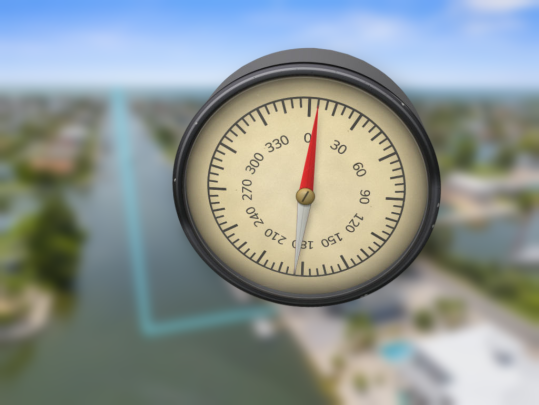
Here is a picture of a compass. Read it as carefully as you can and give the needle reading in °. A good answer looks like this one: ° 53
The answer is ° 5
